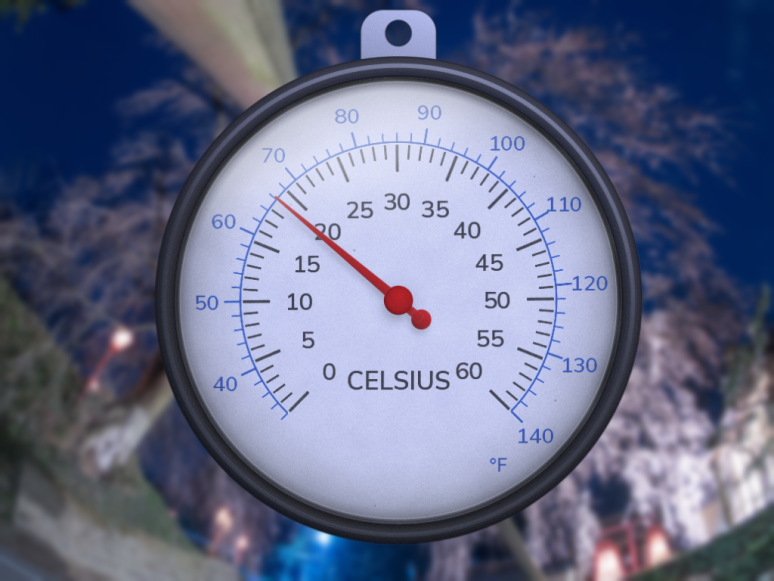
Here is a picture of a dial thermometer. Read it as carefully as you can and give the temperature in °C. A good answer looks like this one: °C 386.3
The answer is °C 19
